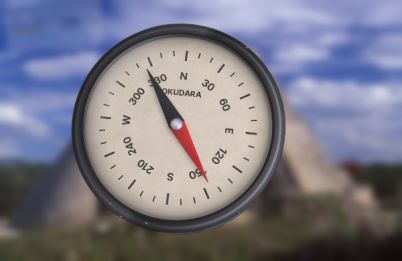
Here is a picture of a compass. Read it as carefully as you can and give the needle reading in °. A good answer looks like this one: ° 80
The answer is ° 145
